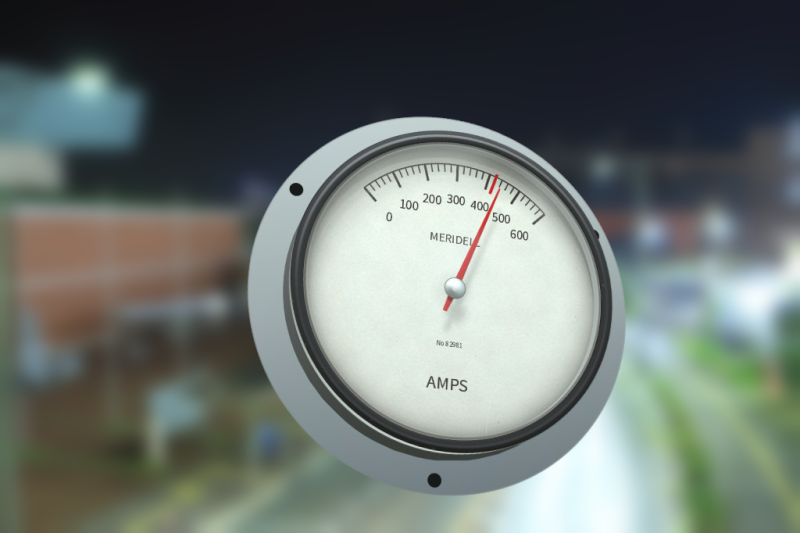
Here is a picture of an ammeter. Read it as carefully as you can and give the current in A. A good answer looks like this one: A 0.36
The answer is A 440
